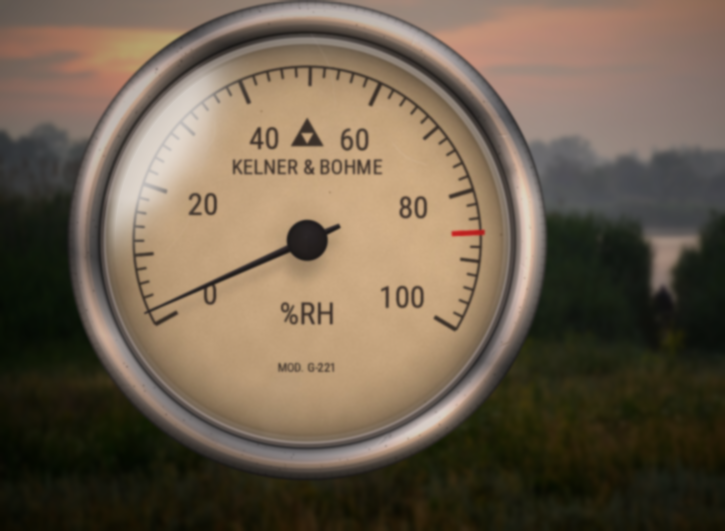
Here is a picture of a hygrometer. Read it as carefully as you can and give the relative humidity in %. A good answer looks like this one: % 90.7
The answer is % 2
